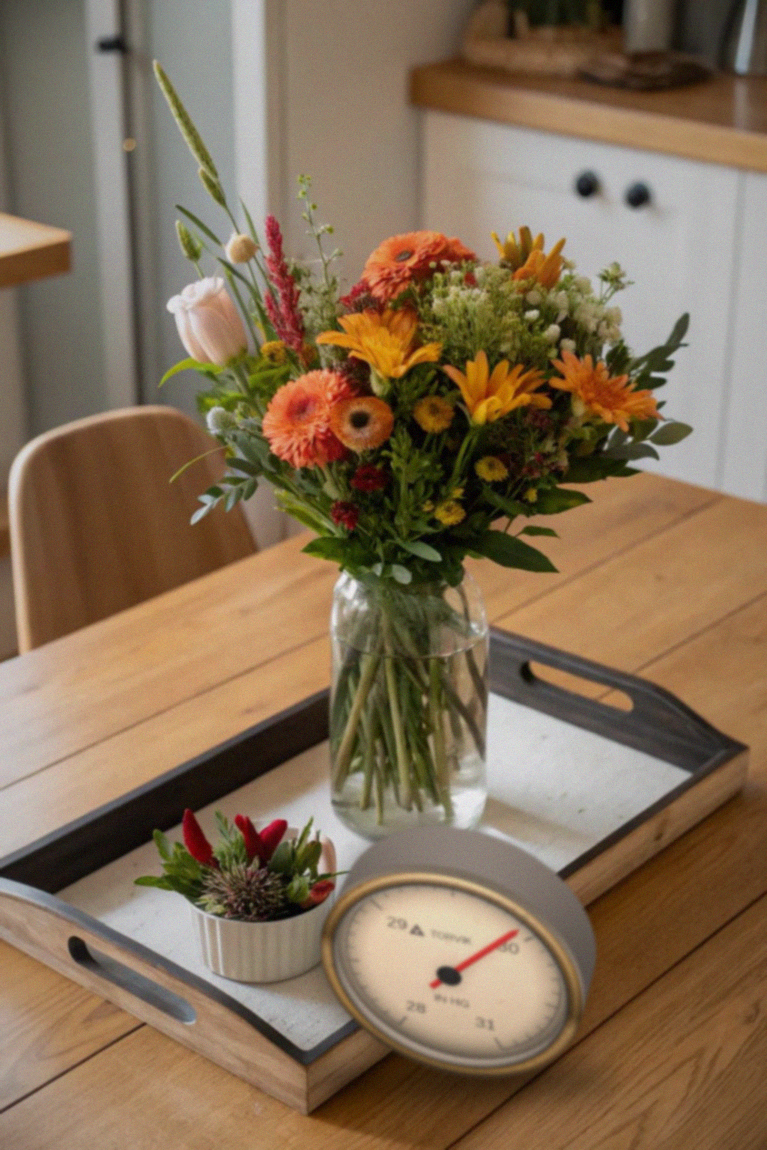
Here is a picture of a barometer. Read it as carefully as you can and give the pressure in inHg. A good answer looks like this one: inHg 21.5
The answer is inHg 29.9
